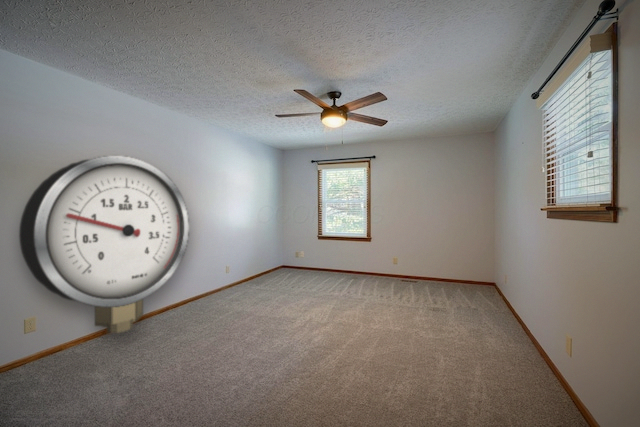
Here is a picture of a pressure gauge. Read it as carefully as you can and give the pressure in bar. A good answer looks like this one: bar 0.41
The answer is bar 0.9
